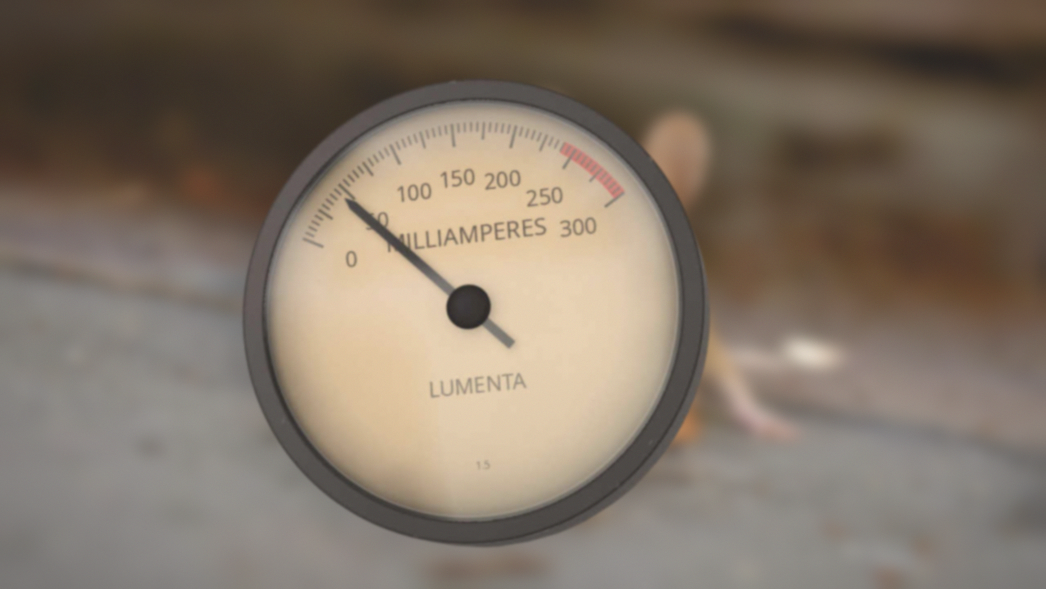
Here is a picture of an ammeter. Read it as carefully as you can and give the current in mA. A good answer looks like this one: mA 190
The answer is mA 45
